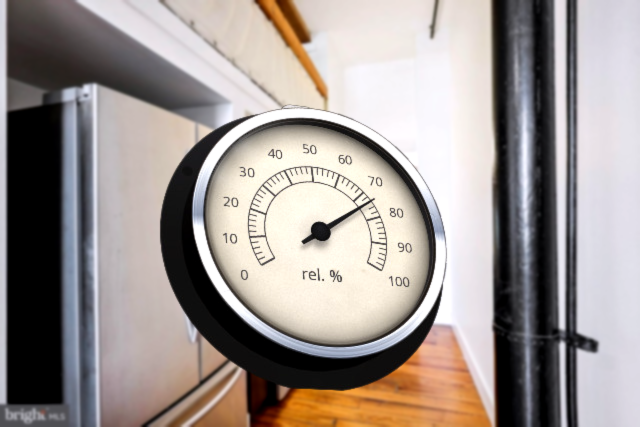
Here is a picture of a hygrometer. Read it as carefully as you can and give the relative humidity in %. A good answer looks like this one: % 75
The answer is % 74
